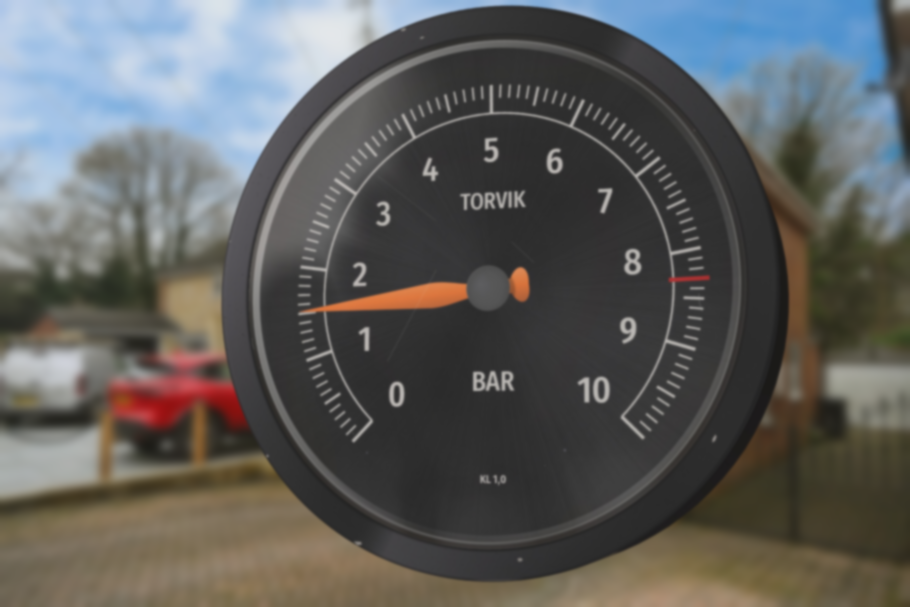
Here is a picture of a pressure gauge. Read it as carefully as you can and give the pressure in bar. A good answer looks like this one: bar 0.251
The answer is bar 1.5
